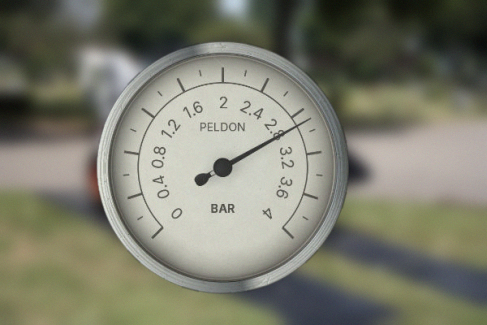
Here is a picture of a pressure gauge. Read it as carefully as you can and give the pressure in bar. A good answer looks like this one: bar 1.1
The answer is bar 2.9
